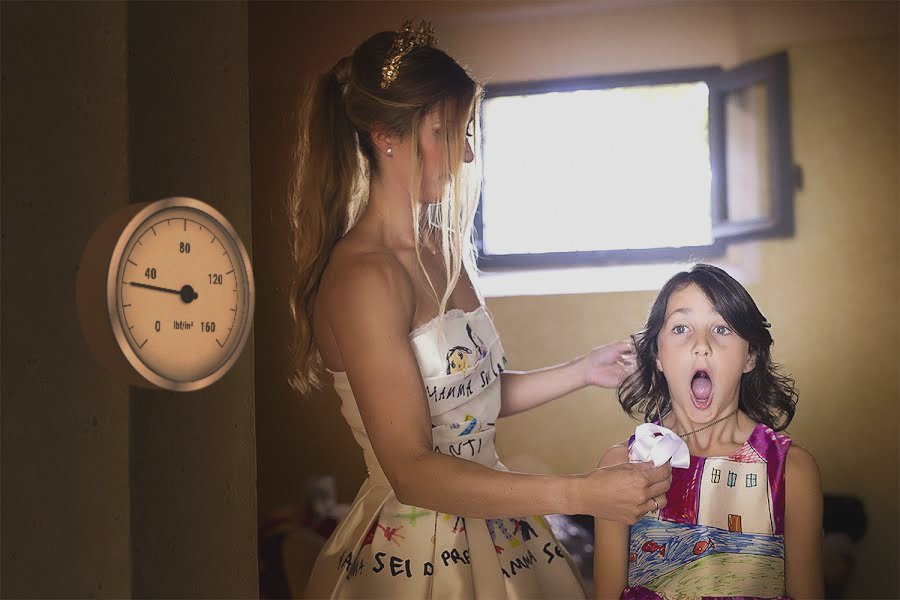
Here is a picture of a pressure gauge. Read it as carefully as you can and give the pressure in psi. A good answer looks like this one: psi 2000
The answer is psi 30
